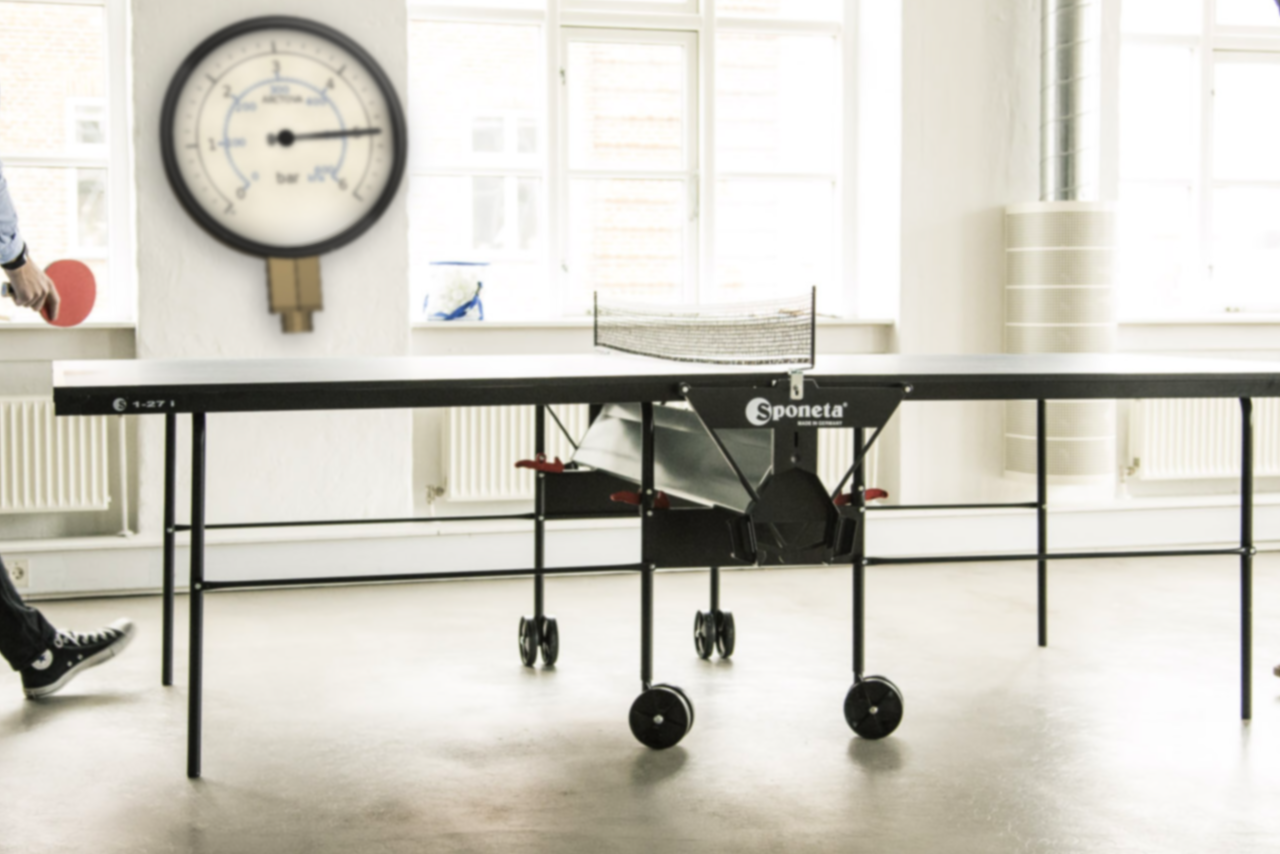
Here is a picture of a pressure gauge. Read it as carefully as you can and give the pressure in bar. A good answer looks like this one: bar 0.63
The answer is bar 5
